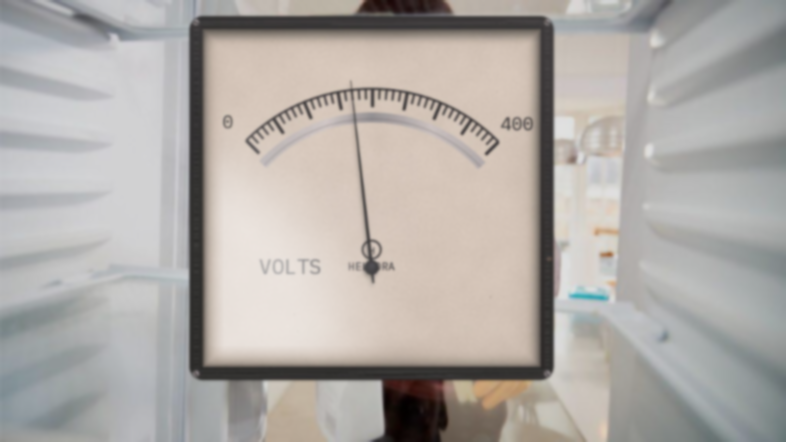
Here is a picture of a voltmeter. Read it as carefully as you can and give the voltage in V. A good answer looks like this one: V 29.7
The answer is V 170
